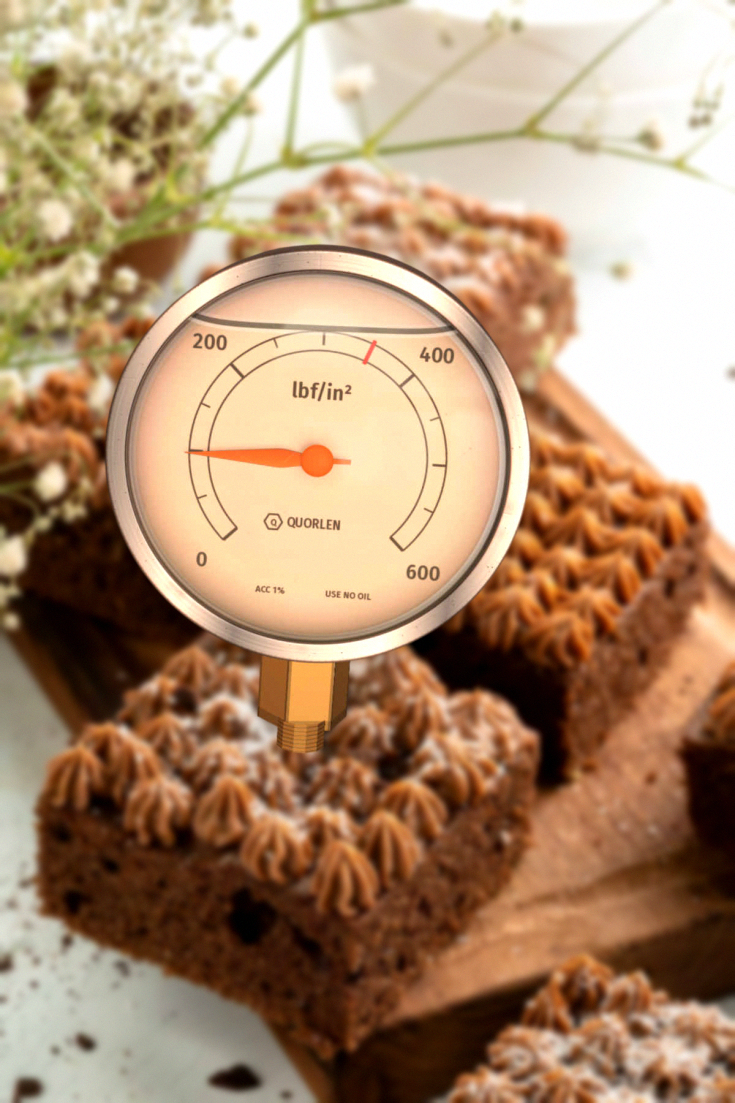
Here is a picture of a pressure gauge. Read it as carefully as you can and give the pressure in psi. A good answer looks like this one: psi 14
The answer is psi 100
